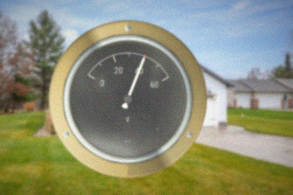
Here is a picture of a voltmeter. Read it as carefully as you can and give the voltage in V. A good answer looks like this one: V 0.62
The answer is V 40
